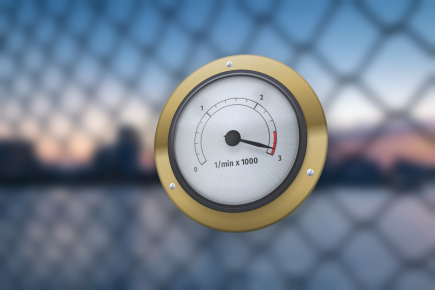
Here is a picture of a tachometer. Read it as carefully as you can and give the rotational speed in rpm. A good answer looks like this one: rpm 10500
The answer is rpm 2900
